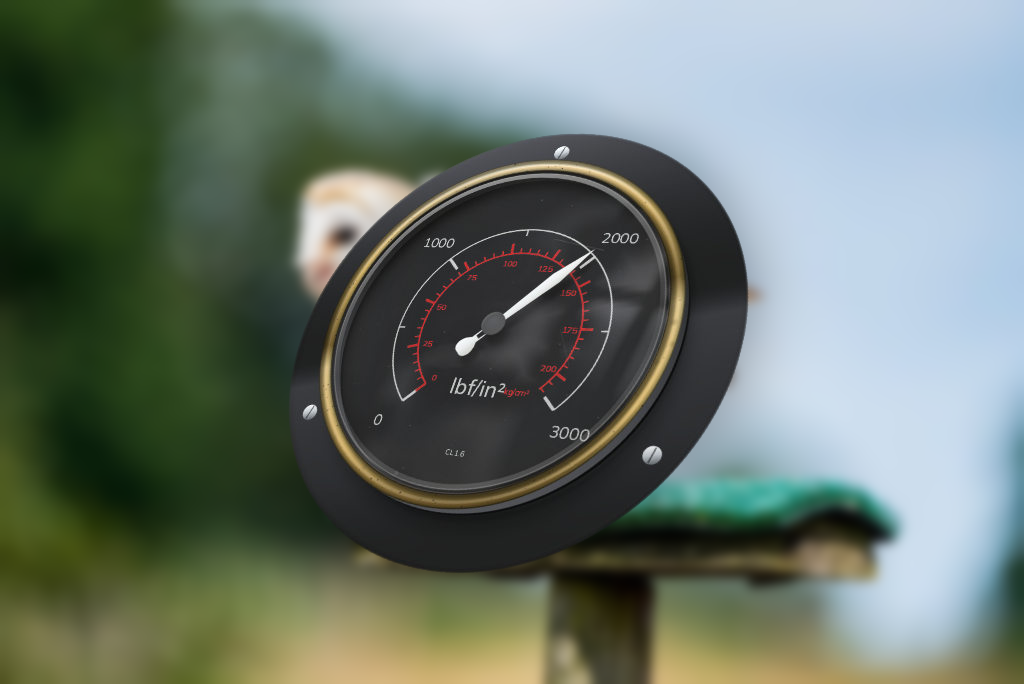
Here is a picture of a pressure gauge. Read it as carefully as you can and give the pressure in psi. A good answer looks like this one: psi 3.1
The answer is psi 2000
